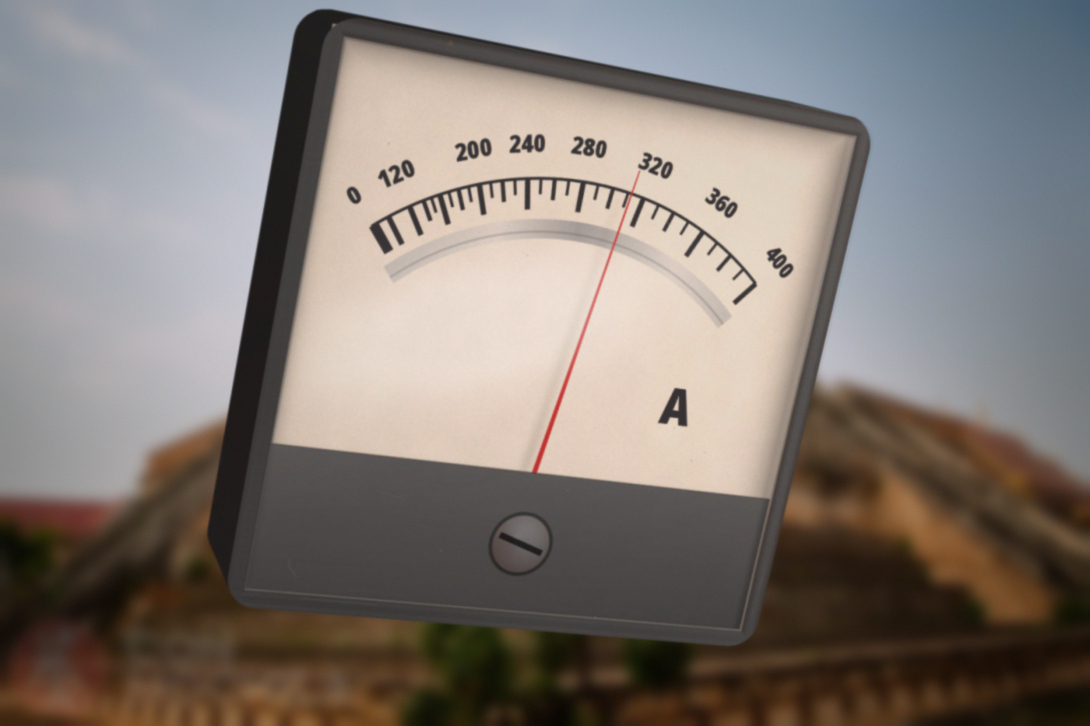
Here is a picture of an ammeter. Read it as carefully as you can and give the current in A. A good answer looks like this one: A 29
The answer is A 310
